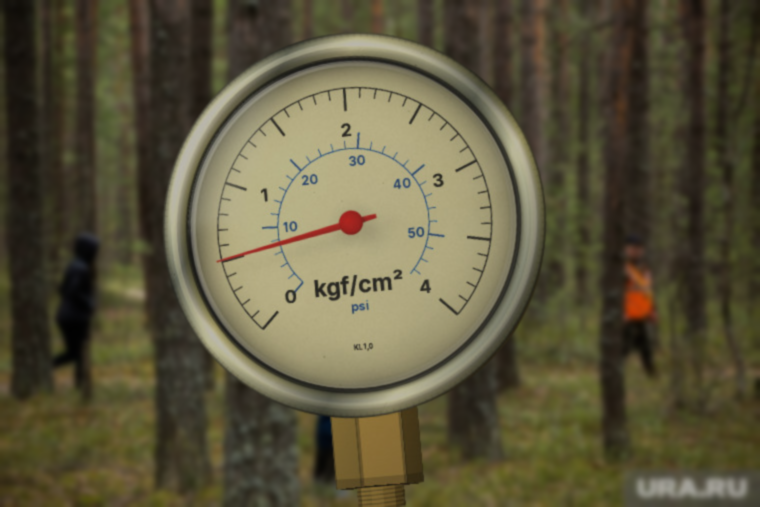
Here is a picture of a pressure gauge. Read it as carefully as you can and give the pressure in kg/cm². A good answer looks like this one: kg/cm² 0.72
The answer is kg/cm² 0.5
